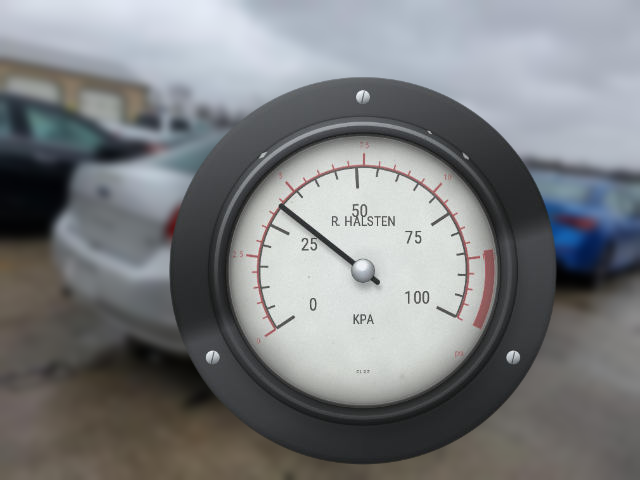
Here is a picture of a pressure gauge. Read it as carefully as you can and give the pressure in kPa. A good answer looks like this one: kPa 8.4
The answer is kPa 30
